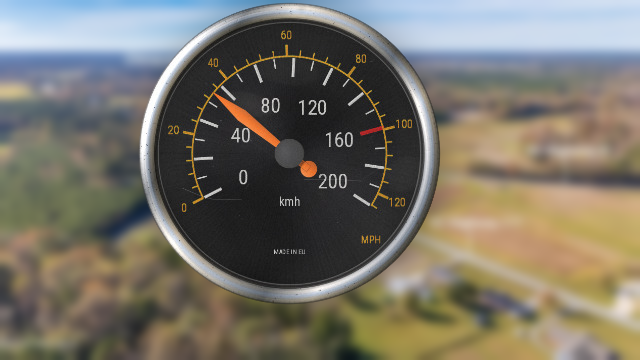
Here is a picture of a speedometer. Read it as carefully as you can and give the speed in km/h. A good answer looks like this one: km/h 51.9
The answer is km/h 55
